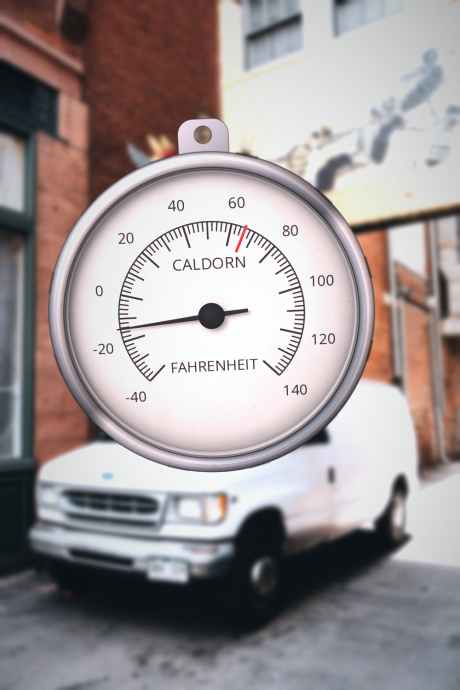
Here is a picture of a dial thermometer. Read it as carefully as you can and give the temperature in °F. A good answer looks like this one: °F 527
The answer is °F -14
